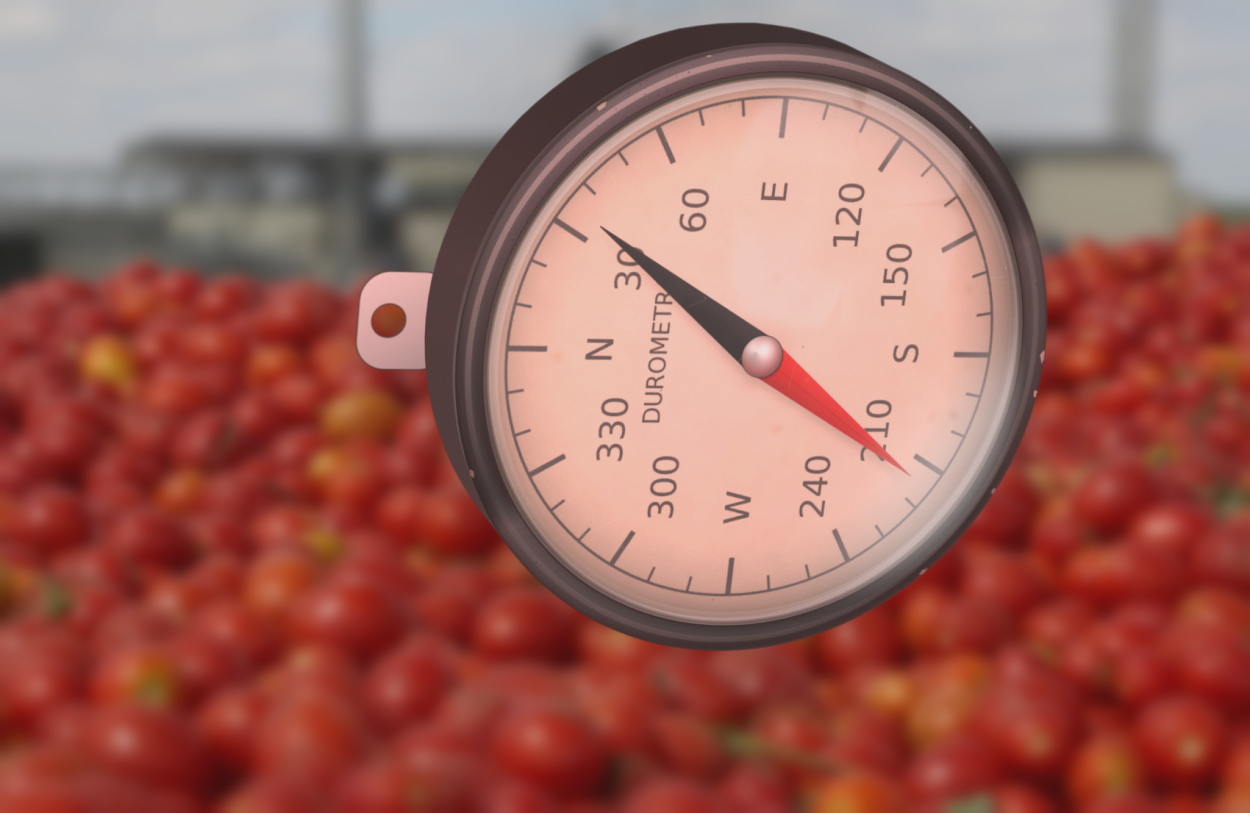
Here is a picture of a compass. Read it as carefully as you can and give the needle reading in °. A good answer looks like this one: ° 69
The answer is ° 215
